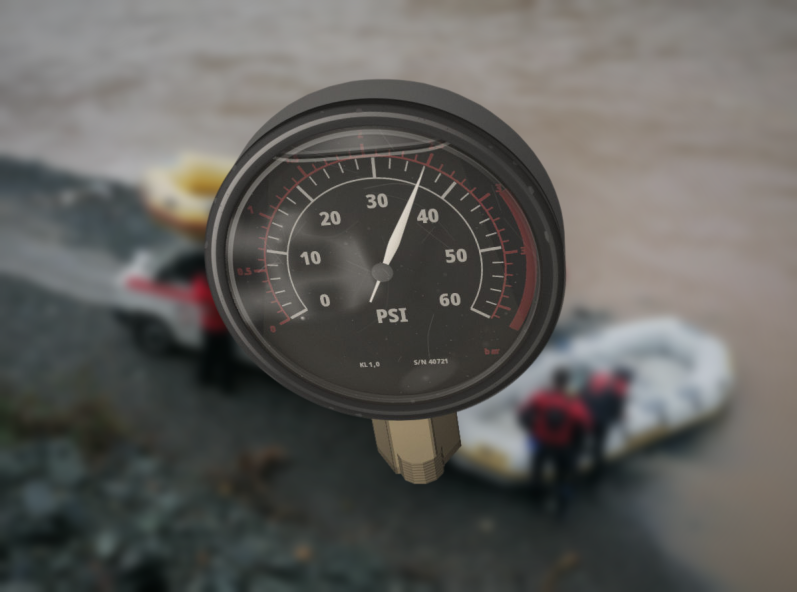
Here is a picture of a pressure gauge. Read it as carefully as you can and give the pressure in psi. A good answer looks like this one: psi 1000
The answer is psi 36
